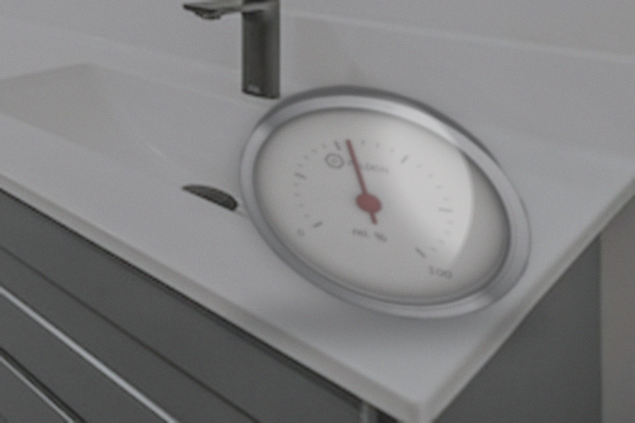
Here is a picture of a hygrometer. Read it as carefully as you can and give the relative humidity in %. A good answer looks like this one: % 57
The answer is % 44
